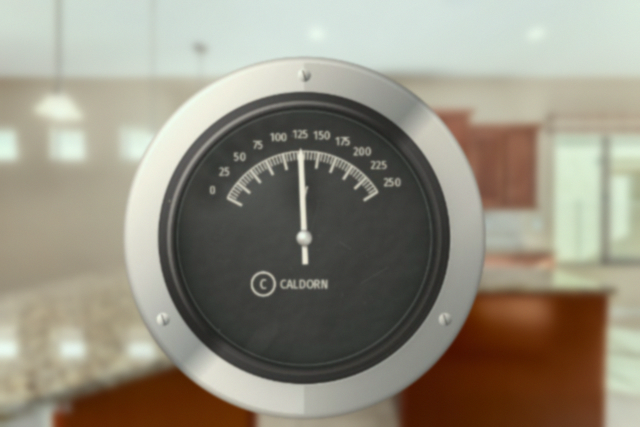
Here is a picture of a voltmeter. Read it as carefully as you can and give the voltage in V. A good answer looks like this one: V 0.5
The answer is V 125
